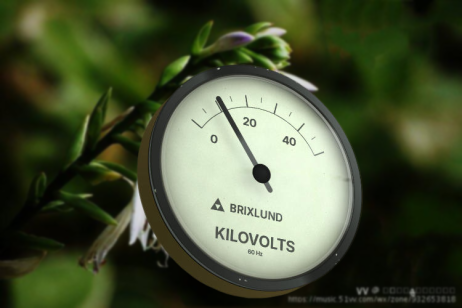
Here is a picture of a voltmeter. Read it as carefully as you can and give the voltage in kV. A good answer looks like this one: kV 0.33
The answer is kV 10
